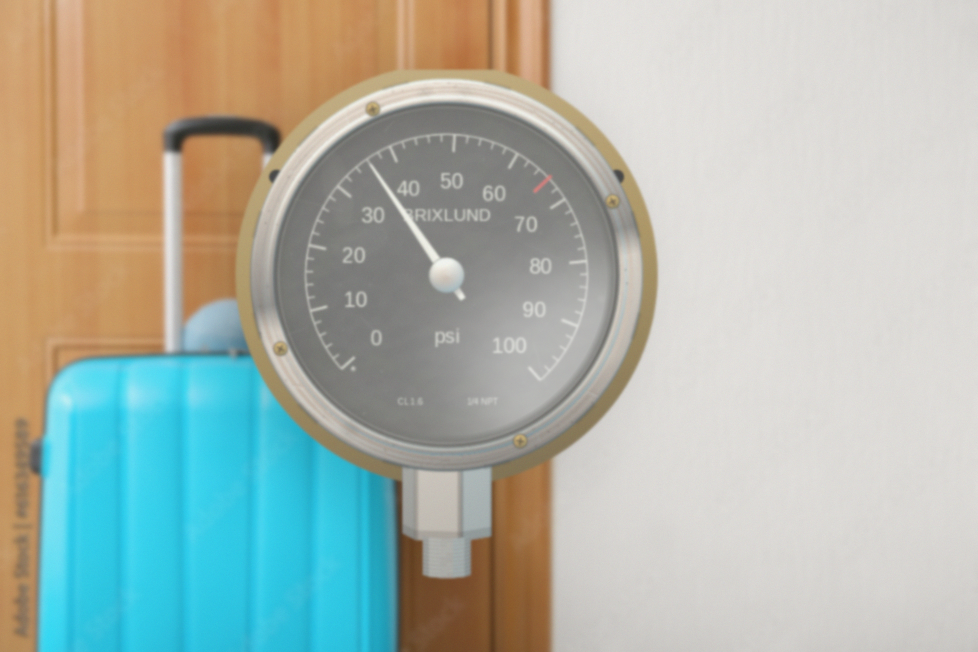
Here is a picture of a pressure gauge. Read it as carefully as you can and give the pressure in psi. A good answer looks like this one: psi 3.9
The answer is psi 36
